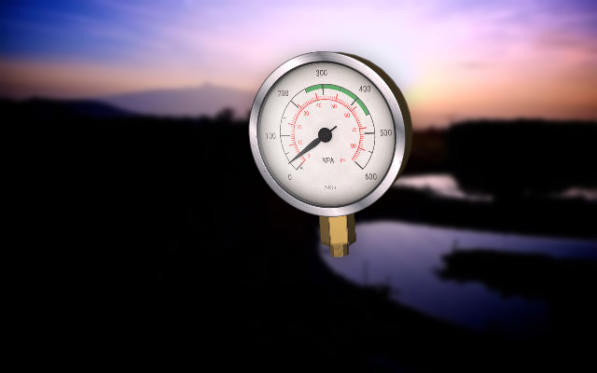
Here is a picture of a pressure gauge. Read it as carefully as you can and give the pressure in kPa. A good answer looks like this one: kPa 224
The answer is kPa 25
